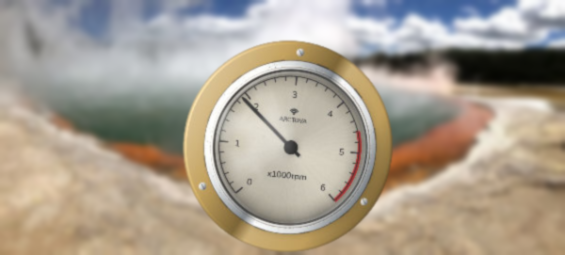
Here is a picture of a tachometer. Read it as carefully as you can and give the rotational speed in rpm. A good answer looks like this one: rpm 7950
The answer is rpm 1900
